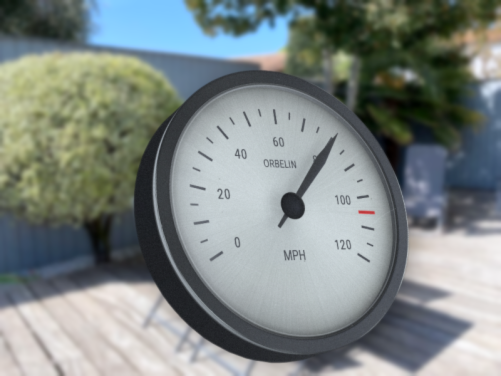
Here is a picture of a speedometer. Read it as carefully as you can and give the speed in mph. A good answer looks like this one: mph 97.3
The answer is mph 80
